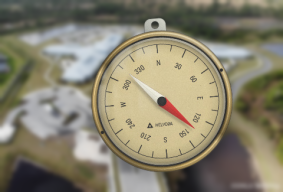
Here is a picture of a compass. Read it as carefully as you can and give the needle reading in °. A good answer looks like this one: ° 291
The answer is ° 135
